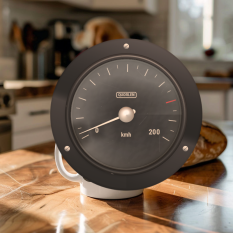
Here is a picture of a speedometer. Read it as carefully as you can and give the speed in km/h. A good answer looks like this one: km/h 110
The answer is km/h 5
